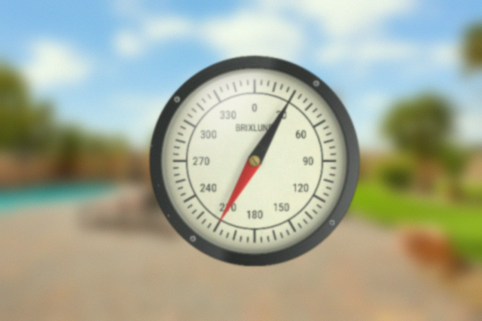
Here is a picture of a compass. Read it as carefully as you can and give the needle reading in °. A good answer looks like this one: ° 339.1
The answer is ° 210
